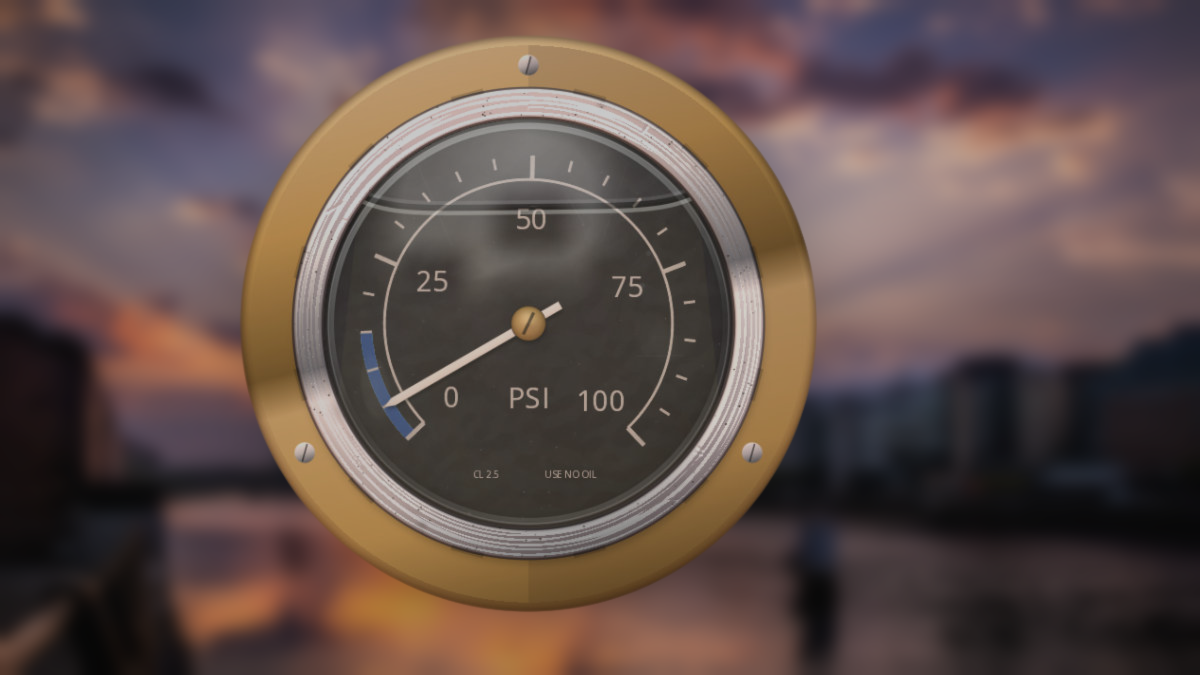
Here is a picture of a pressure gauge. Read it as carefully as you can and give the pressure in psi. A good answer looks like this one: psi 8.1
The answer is psi 5
